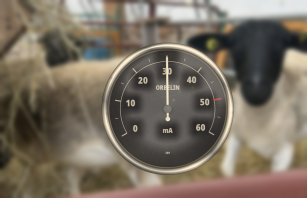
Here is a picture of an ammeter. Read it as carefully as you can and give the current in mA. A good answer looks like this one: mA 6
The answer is mA 30
